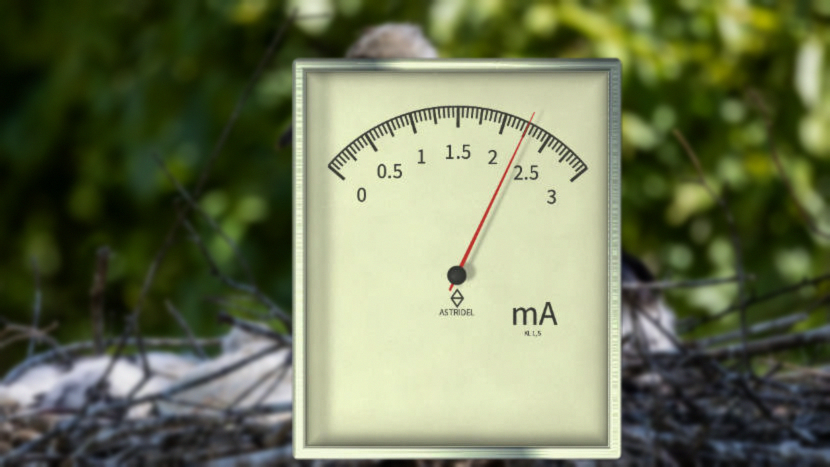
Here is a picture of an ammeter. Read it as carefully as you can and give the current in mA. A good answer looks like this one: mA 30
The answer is mA 2.25
